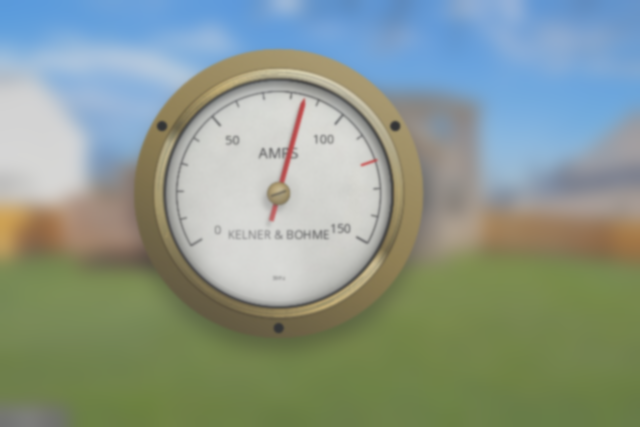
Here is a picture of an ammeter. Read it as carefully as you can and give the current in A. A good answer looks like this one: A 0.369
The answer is A 85
